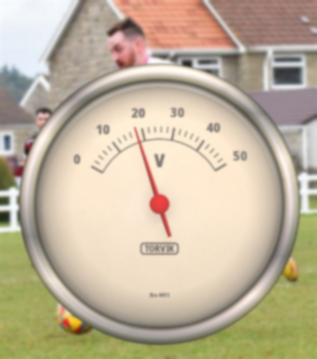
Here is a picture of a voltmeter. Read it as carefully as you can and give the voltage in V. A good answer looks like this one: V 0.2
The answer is V 18
